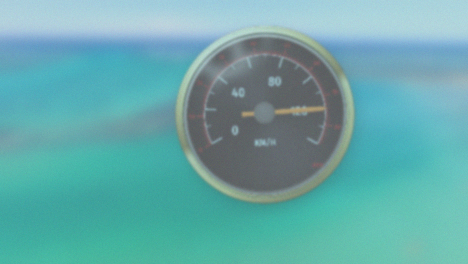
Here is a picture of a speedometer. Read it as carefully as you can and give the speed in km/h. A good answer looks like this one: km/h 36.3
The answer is km/h 120
